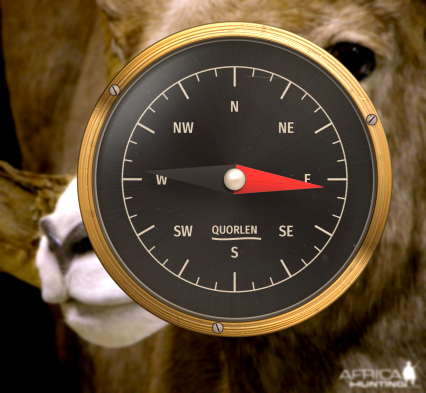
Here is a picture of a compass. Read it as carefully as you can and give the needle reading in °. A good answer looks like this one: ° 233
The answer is ° 95
